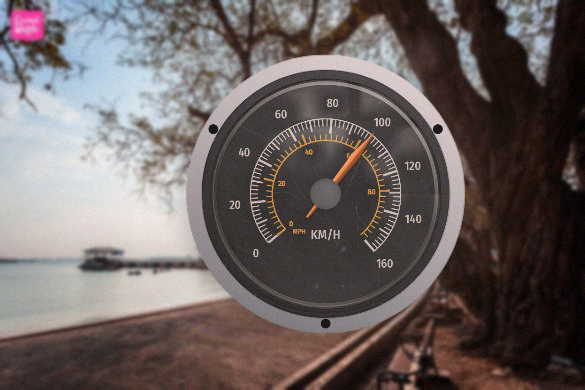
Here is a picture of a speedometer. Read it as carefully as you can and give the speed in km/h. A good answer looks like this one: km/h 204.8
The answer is km/h 100
